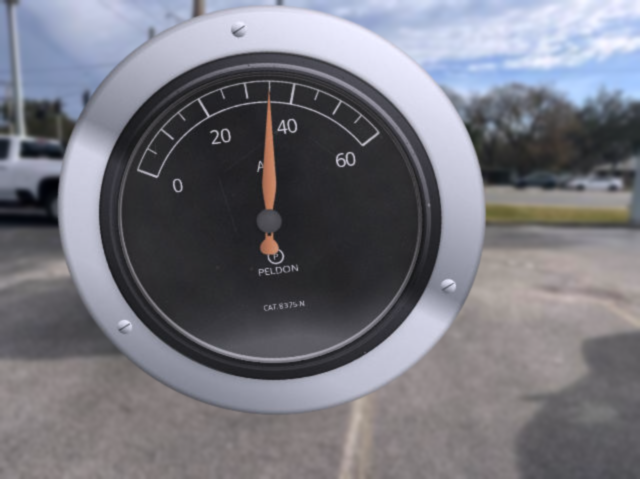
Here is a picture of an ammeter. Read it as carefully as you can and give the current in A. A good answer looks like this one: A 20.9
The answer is A 35
